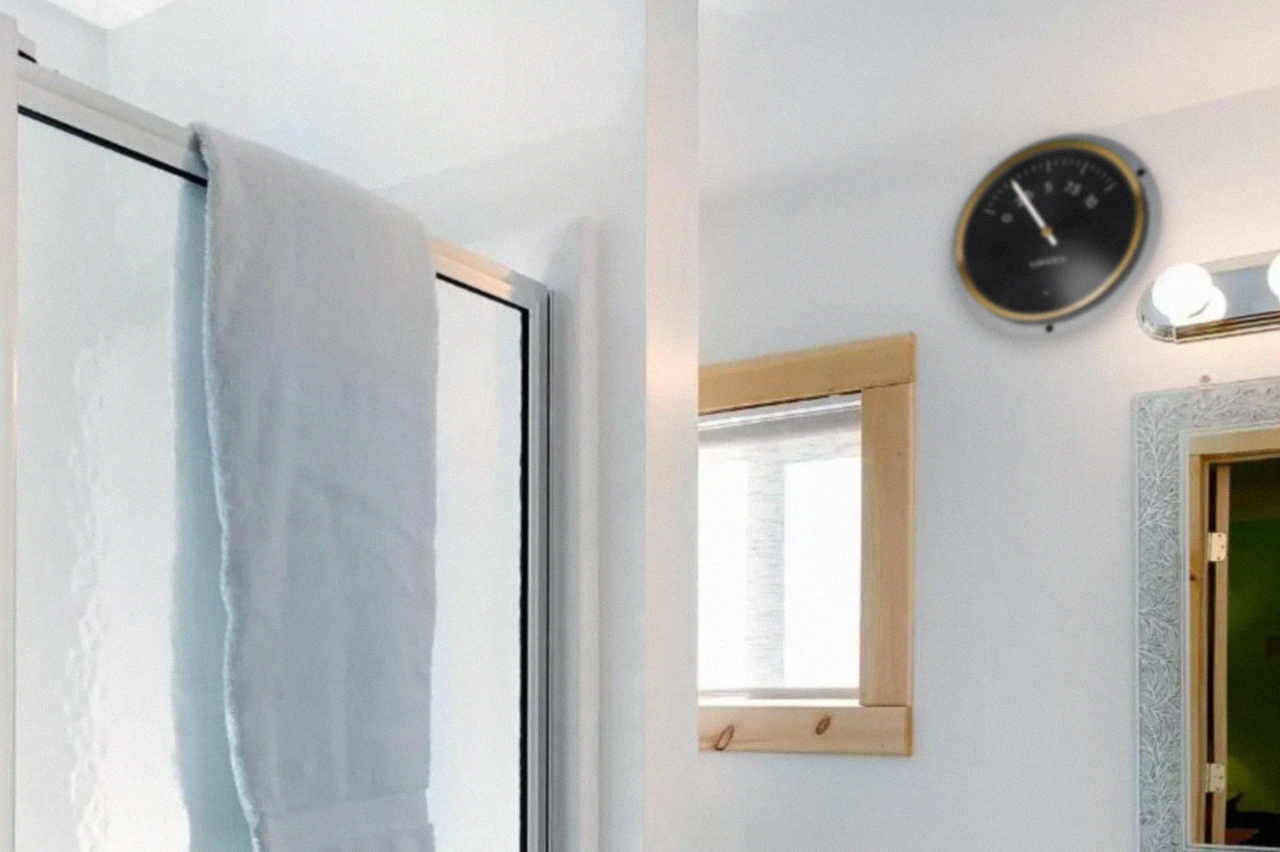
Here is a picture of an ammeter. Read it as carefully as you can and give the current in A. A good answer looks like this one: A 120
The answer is A 2.5
